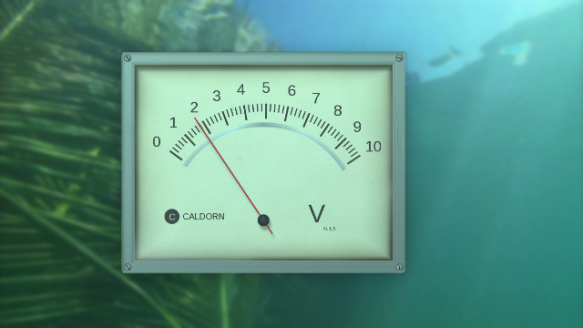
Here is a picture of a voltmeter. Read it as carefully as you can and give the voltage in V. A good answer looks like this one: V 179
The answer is V 1.8
